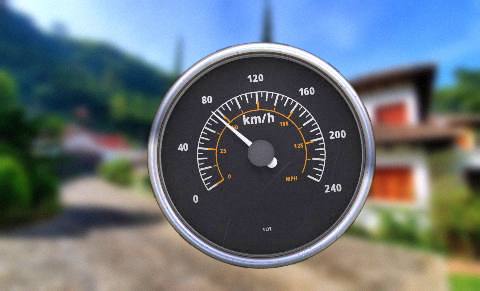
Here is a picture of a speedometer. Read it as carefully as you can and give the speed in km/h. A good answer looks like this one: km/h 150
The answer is km/h 75
